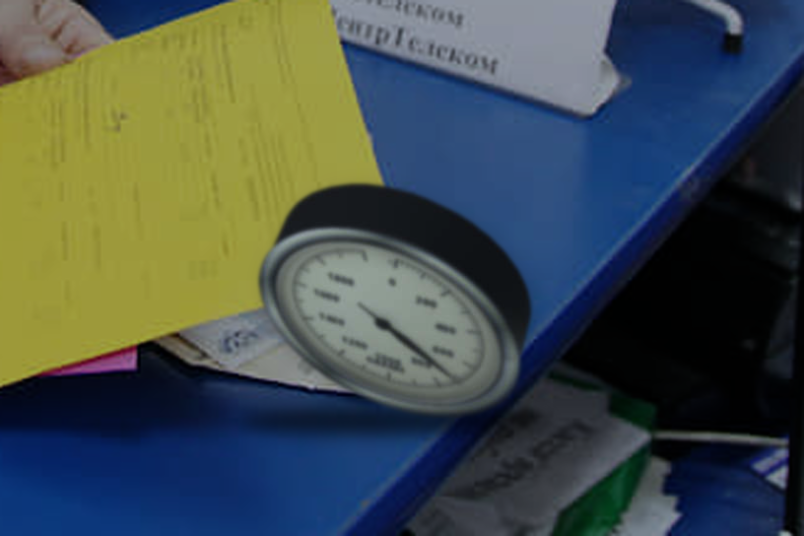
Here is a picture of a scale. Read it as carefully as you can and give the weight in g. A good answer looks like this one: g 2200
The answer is g 700
